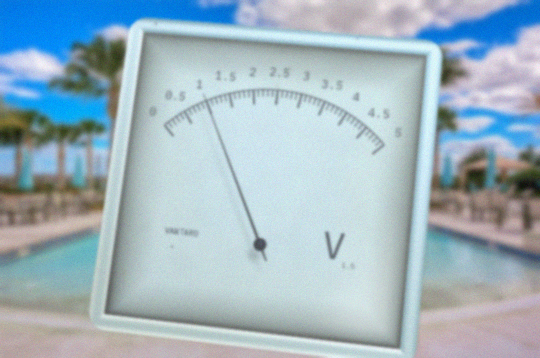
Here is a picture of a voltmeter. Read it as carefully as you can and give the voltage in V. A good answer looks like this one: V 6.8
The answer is V 1
